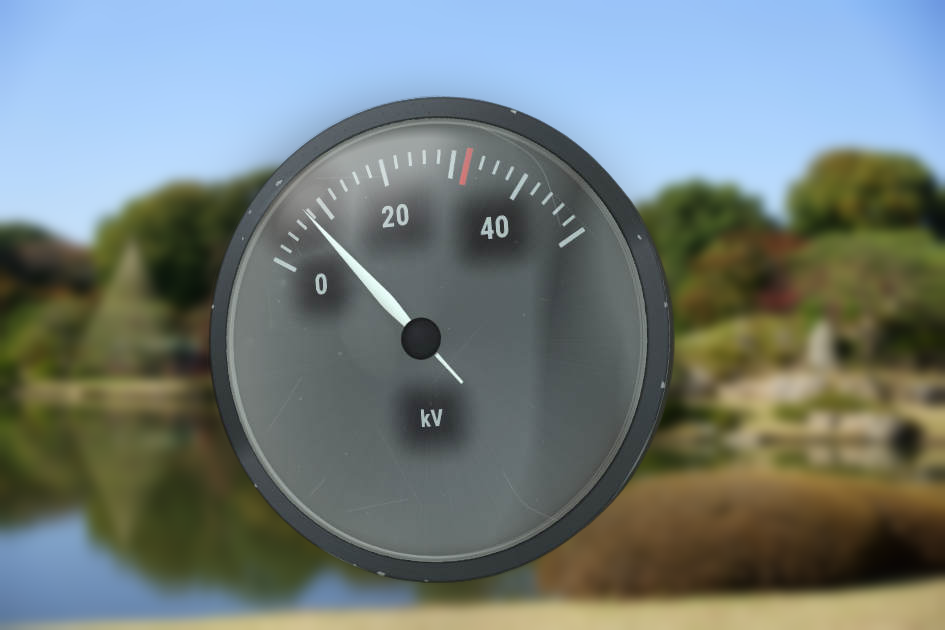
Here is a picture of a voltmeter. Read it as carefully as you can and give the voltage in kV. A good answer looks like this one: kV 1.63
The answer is kV 8
